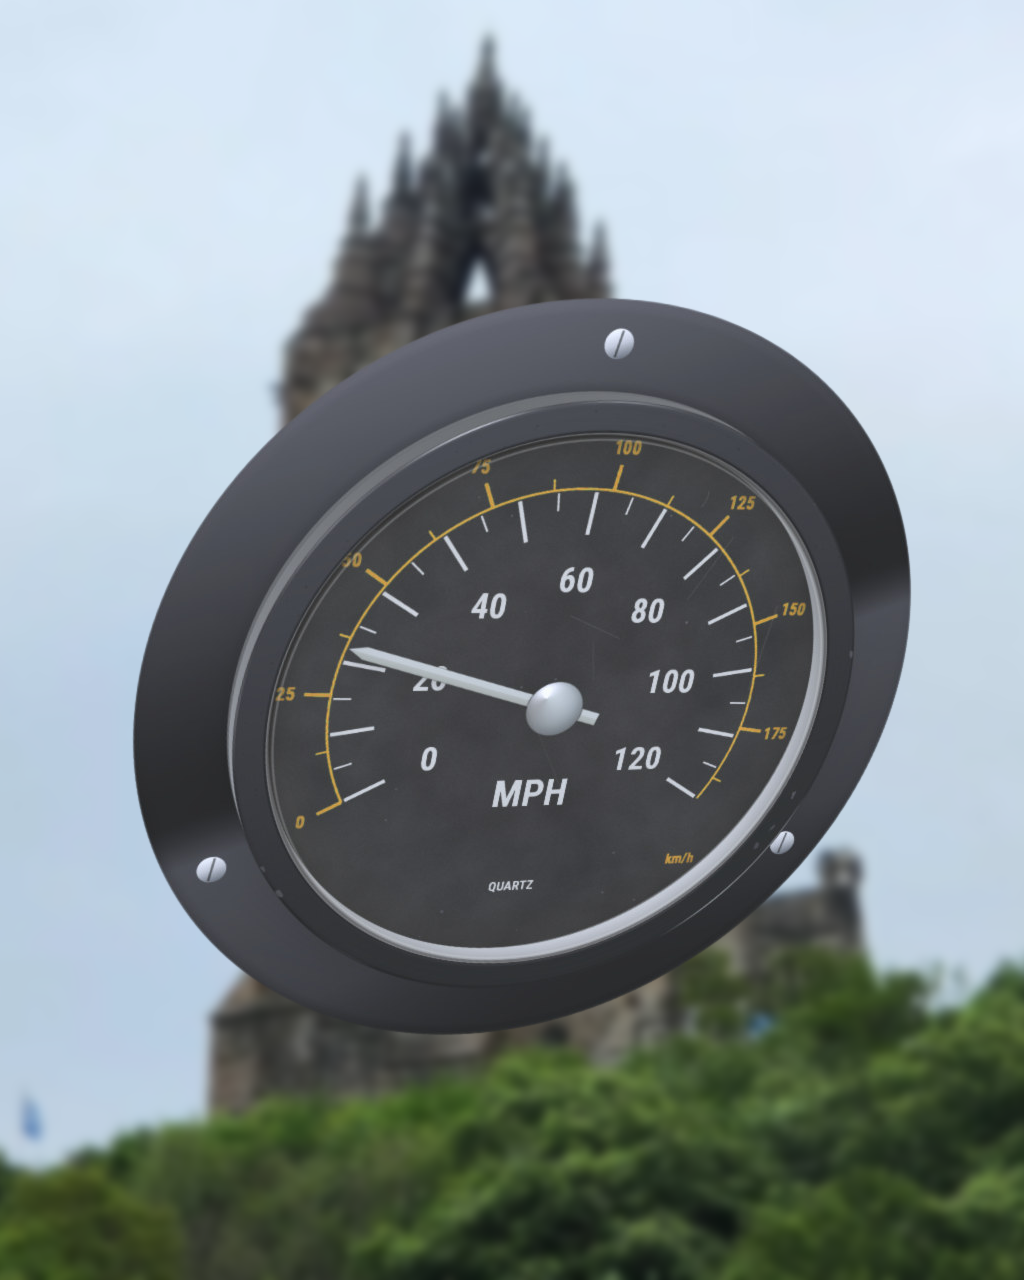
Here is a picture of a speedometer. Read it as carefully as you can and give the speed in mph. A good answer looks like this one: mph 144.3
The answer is mph 22.5
